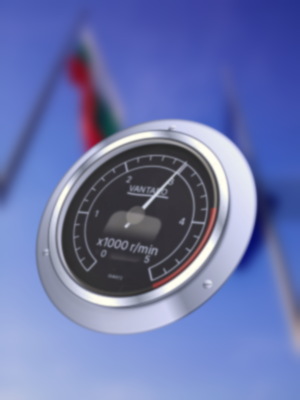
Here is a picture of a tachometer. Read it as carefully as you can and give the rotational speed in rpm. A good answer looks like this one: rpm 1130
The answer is rpm 3000
